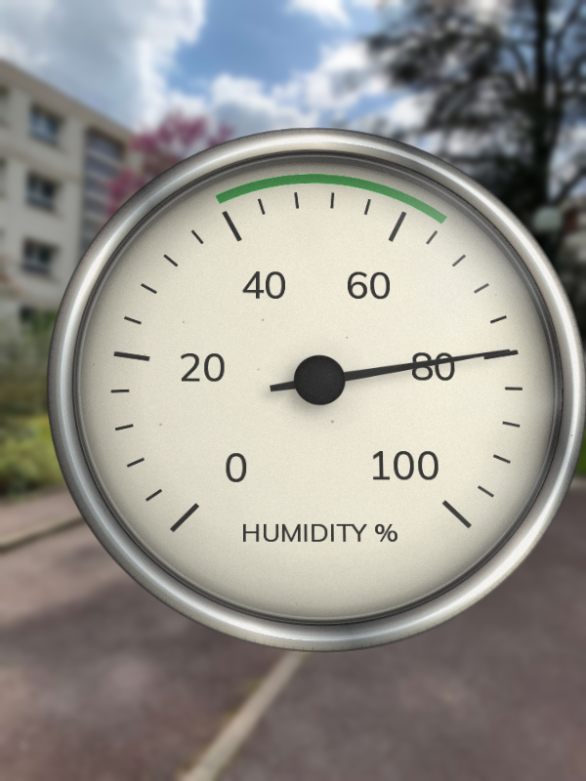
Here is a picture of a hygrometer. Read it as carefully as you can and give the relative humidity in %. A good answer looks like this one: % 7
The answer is % 80
